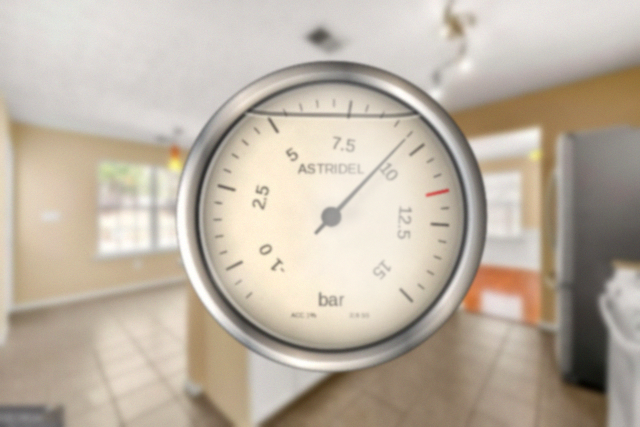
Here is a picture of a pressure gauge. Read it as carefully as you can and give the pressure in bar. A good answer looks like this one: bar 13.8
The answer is bar 9.5
